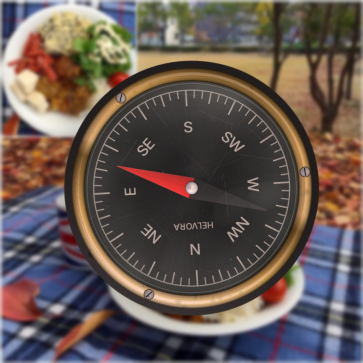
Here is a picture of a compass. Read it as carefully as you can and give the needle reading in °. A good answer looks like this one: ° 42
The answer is ° 110
